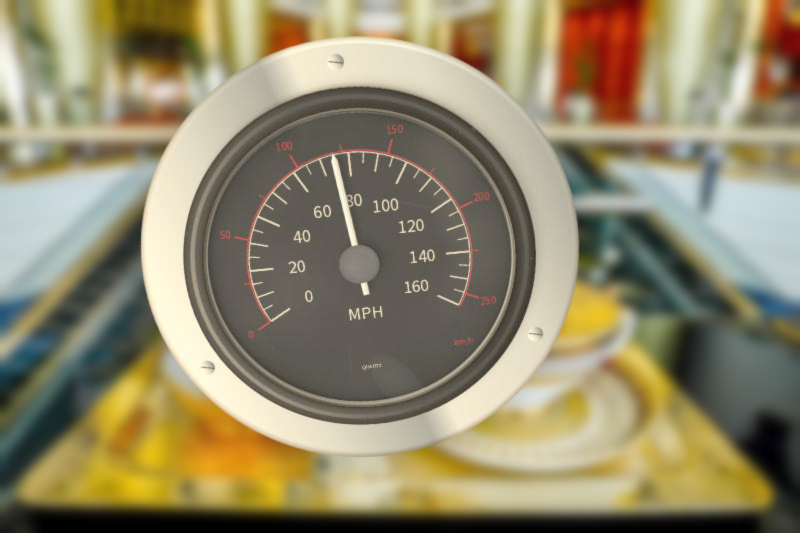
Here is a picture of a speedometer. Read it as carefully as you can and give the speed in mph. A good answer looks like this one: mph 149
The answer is mph 75
